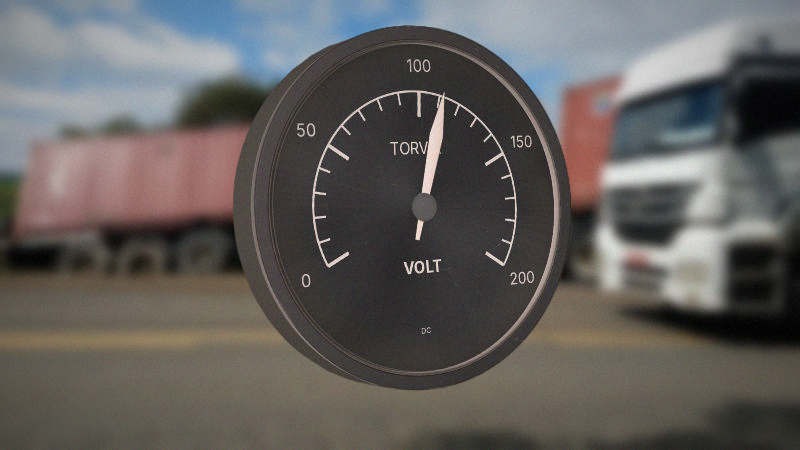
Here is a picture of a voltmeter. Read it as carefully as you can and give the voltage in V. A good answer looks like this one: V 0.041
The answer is V 110
